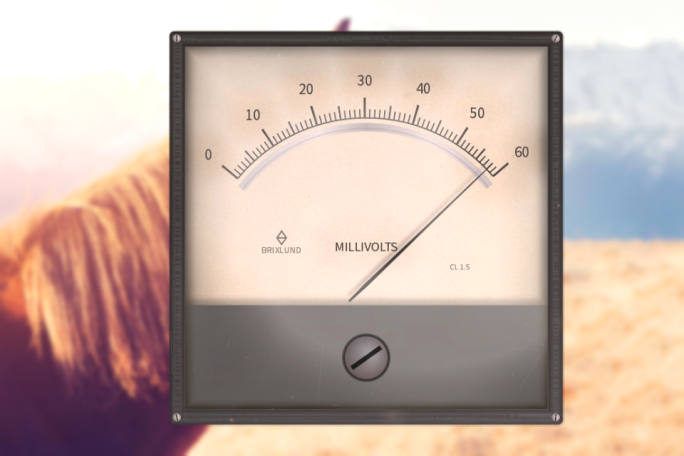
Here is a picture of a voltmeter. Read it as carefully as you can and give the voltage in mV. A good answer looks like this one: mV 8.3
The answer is mV 58
